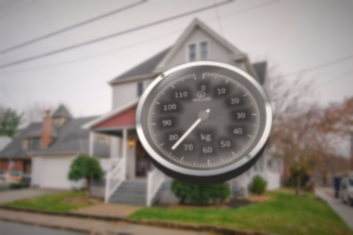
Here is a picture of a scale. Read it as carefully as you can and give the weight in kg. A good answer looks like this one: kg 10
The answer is kg 75
